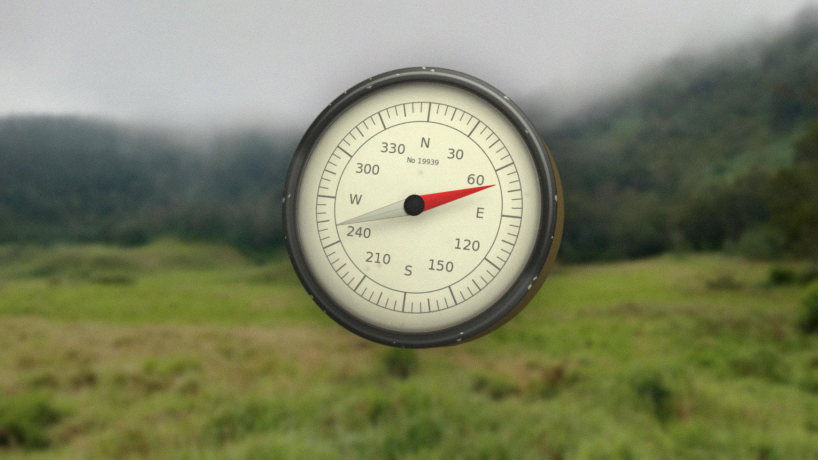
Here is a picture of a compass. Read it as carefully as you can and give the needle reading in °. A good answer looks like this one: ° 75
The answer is ° 70
